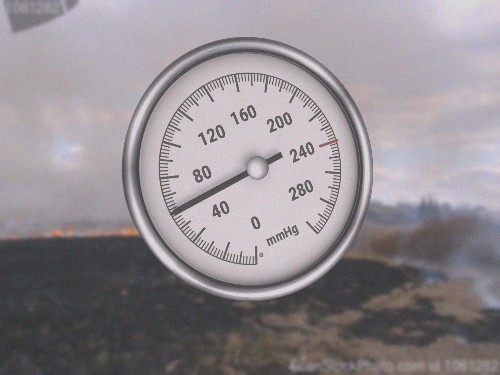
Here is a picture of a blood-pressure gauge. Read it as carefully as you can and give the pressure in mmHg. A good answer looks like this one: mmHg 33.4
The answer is mmHg 60
